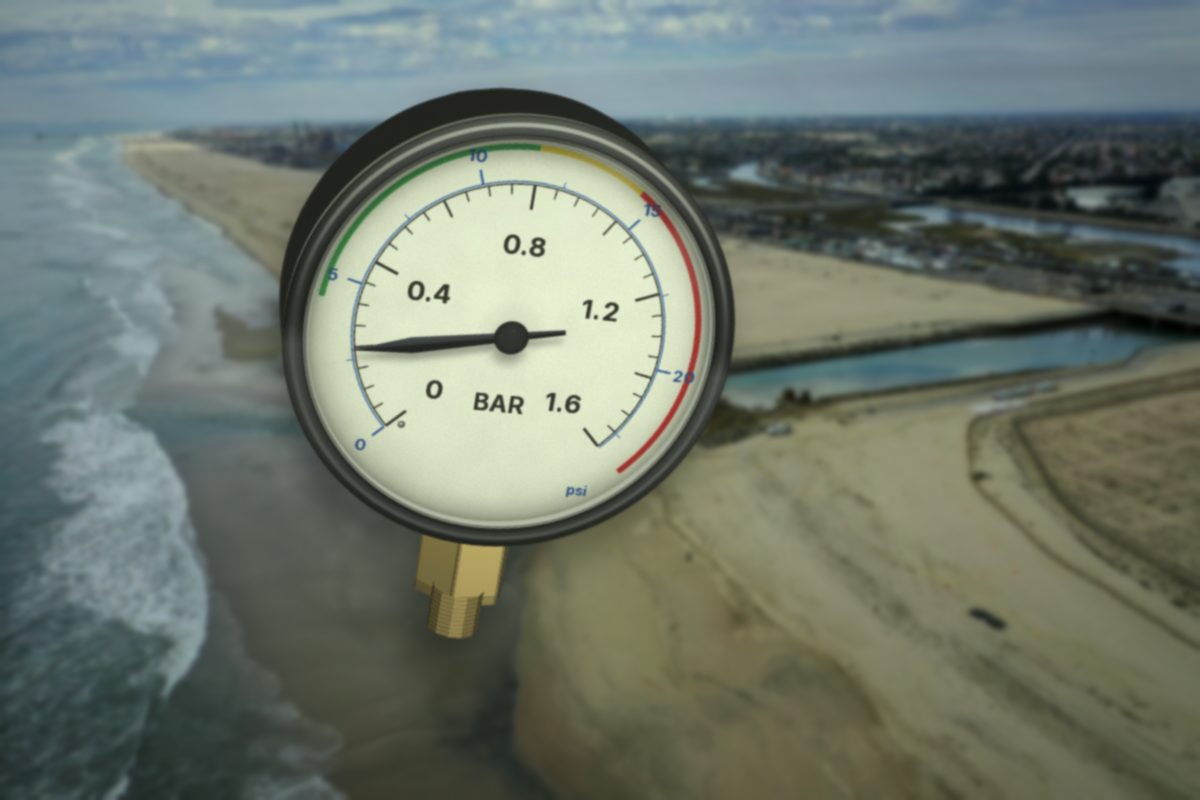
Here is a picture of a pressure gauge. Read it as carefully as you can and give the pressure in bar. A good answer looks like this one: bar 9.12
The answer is bar 0.2
